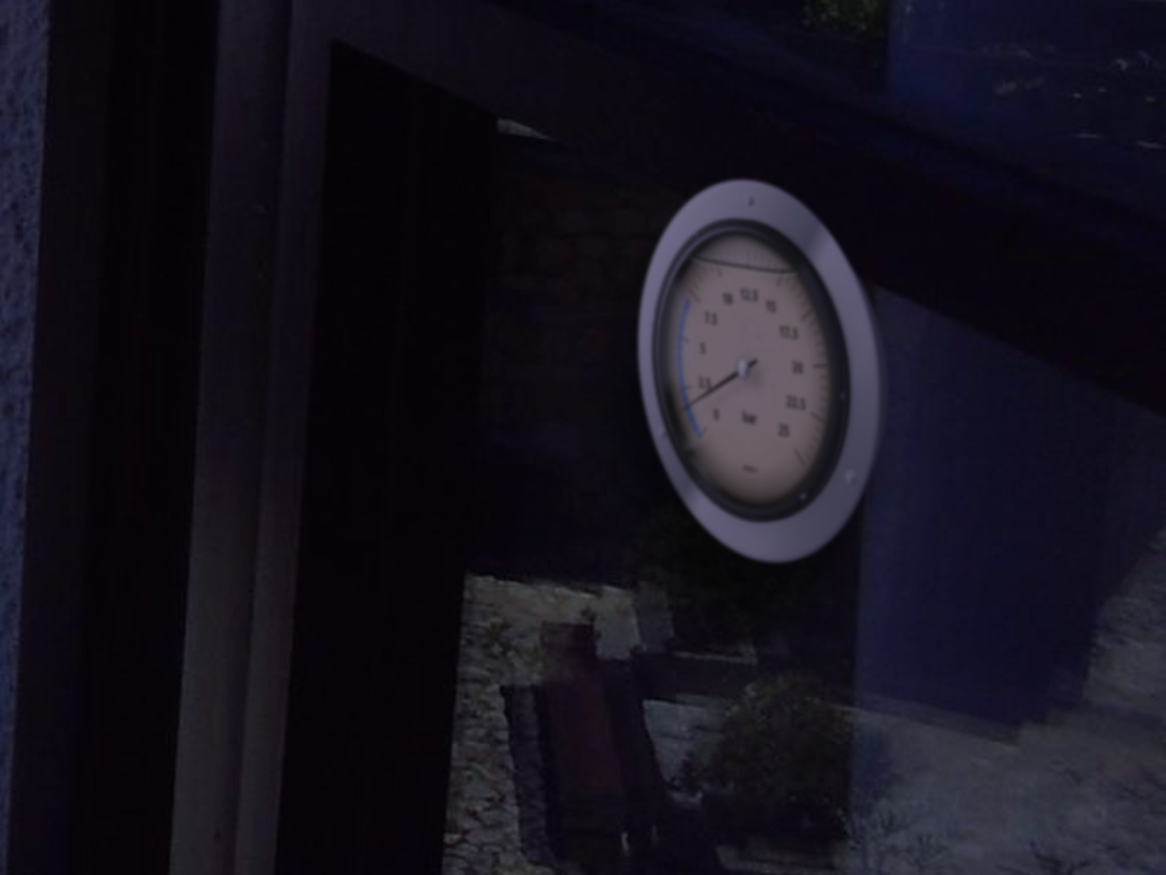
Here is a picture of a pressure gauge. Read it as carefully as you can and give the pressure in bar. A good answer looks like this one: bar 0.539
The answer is bar 1.5
